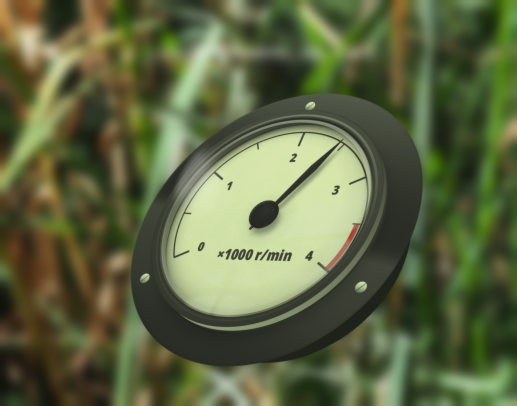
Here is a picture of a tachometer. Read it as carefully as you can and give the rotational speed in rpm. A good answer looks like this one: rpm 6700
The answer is rpm 2500
